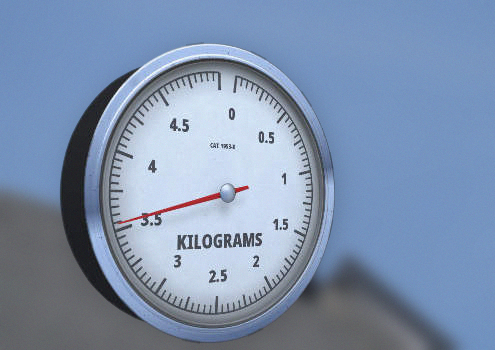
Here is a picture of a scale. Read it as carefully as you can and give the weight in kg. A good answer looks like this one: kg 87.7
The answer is kg 3.55
